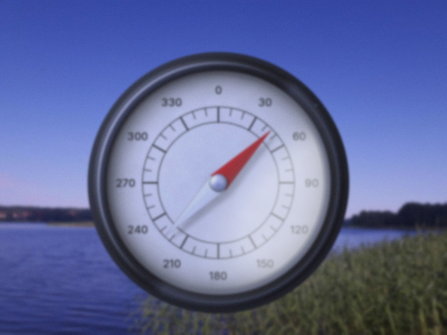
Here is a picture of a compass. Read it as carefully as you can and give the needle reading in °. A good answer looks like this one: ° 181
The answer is ° 45
